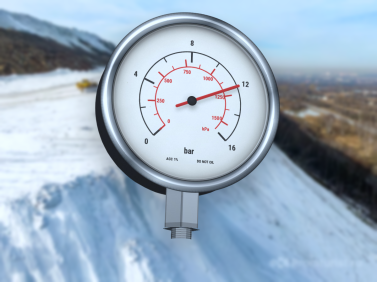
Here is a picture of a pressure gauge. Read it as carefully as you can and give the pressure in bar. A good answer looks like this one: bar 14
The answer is bar 12
